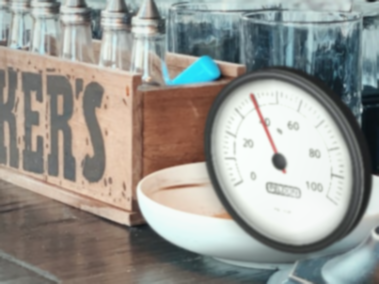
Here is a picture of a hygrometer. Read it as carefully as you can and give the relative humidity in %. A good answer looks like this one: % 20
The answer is % 40
